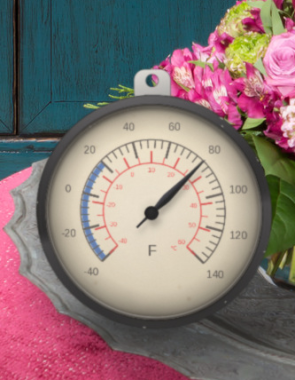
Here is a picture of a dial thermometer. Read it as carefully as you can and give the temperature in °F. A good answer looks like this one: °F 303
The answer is °F 80
